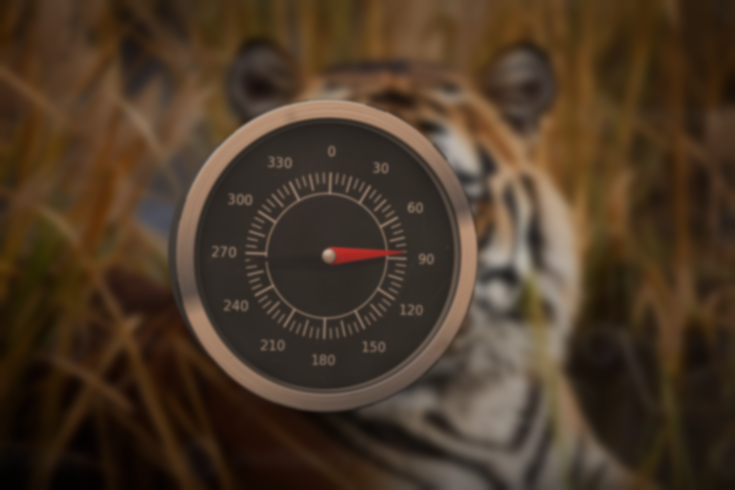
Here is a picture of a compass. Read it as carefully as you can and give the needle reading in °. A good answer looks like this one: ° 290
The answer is ° 85
